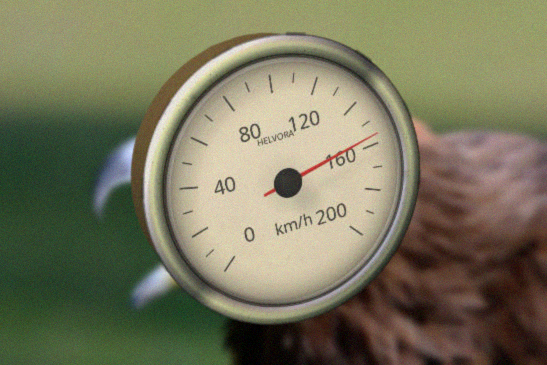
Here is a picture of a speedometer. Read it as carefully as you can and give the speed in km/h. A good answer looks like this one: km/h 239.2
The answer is km/h 155
